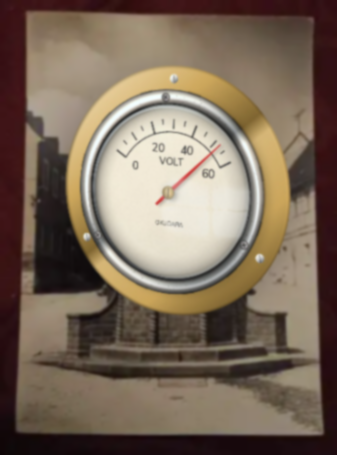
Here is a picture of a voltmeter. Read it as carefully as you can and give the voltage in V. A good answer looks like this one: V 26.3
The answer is V 52.5
